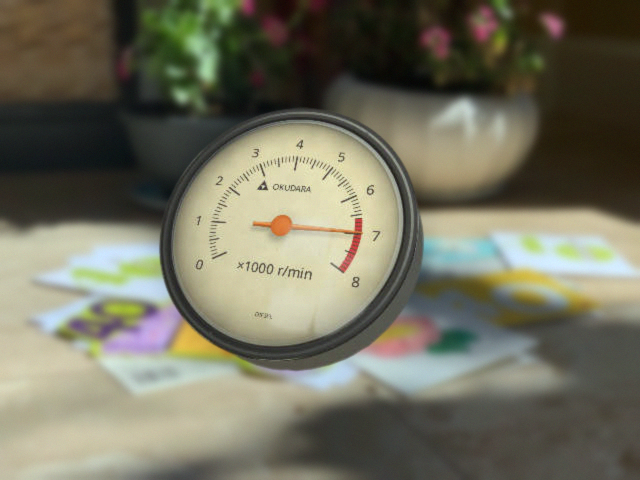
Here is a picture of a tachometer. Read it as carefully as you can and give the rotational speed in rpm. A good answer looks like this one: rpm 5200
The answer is rpm 7000
